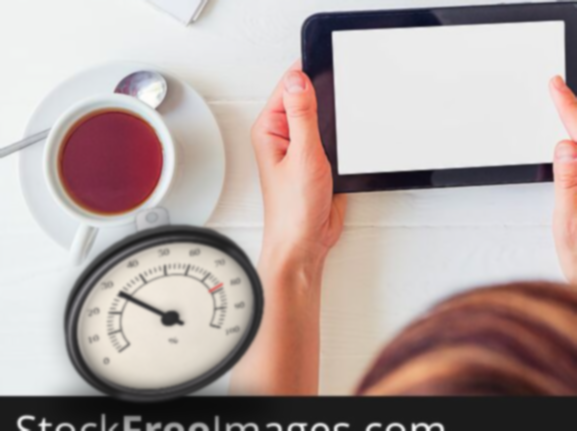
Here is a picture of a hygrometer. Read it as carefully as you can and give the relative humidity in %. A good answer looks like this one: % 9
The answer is % 30
